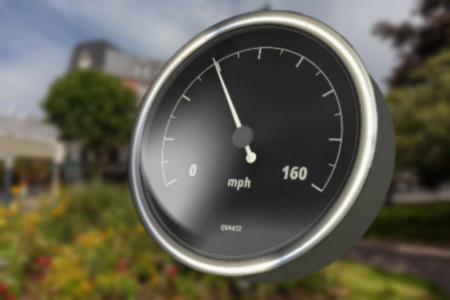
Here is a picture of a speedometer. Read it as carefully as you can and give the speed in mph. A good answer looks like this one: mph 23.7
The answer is mph 60
